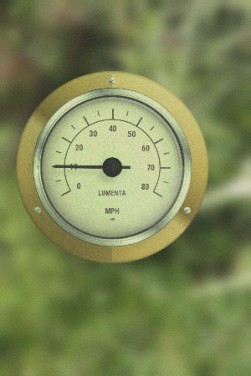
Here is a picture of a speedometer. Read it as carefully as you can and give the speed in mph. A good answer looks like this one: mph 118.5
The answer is mph 10
